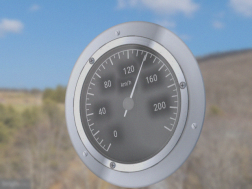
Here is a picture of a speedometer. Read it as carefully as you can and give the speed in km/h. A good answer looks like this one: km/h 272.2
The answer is km/h 140
